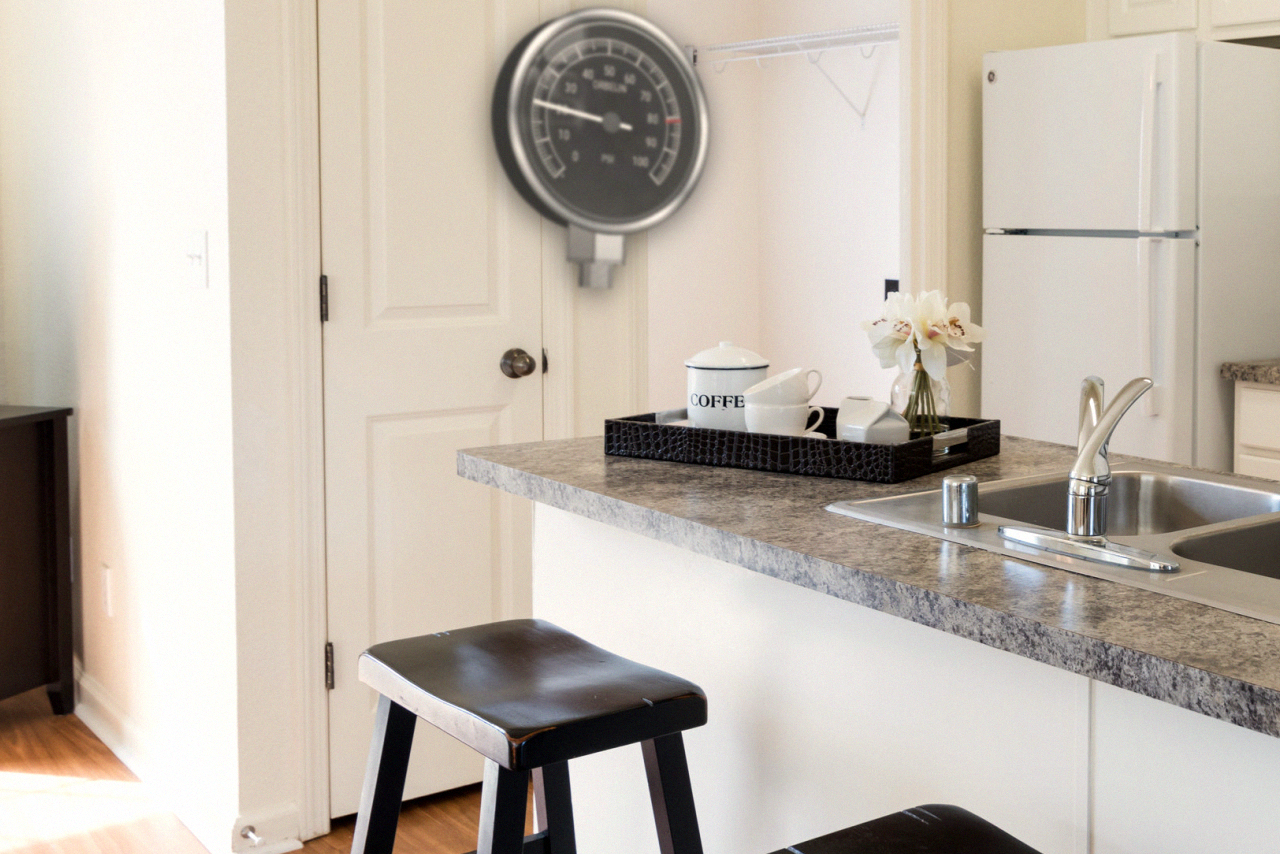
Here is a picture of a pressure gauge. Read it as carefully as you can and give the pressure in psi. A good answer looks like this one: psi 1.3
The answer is psi 20
